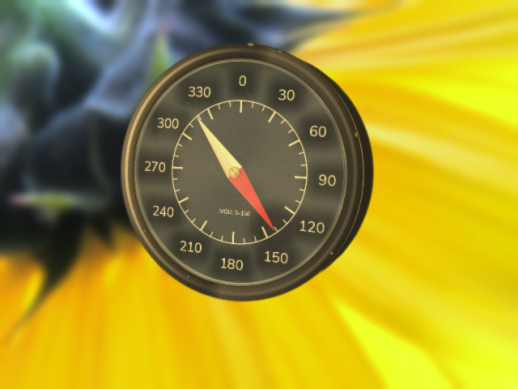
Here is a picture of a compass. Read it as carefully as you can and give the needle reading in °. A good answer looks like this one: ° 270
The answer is ° 140
